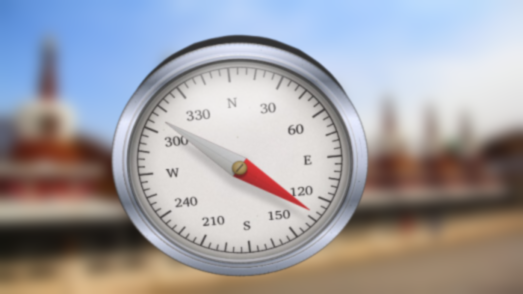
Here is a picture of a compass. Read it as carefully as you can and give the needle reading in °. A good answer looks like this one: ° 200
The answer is ° 130
